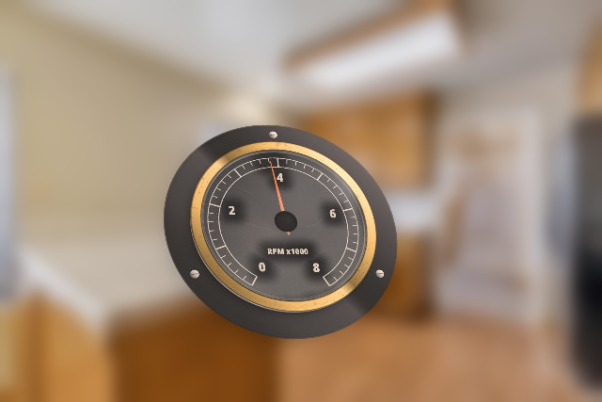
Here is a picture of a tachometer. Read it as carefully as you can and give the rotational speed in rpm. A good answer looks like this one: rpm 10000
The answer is rpm 3800
